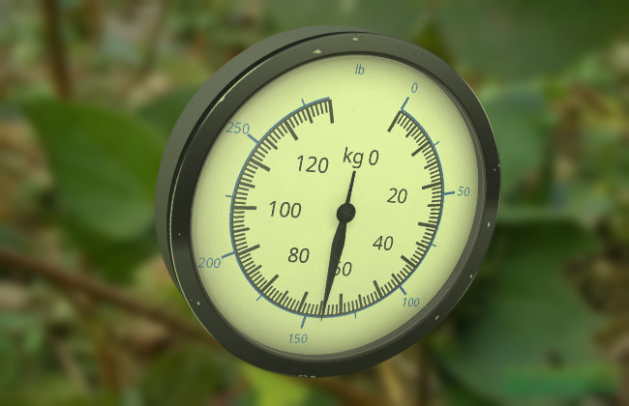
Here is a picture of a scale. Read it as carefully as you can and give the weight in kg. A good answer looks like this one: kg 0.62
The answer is kg 65
